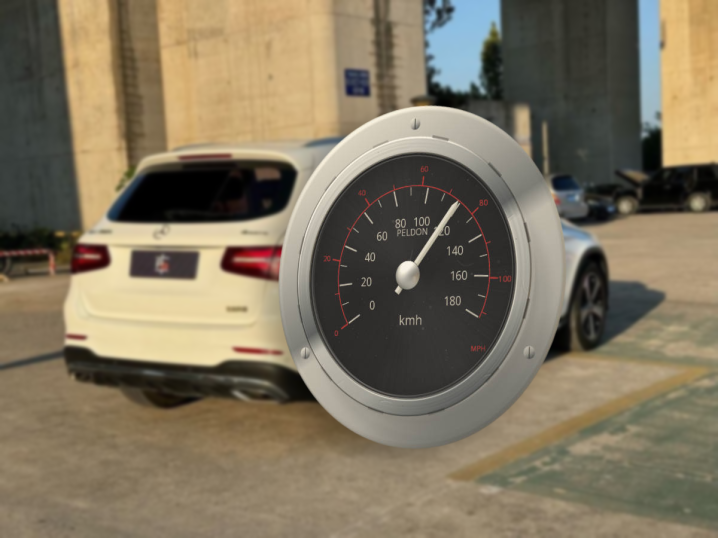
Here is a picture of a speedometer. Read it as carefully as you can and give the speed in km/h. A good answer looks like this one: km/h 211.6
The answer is km/h 120
